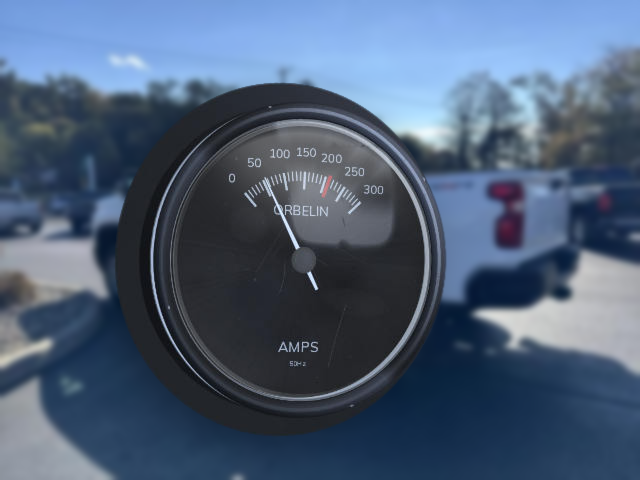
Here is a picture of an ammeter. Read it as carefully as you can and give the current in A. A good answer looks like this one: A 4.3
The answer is A 50
